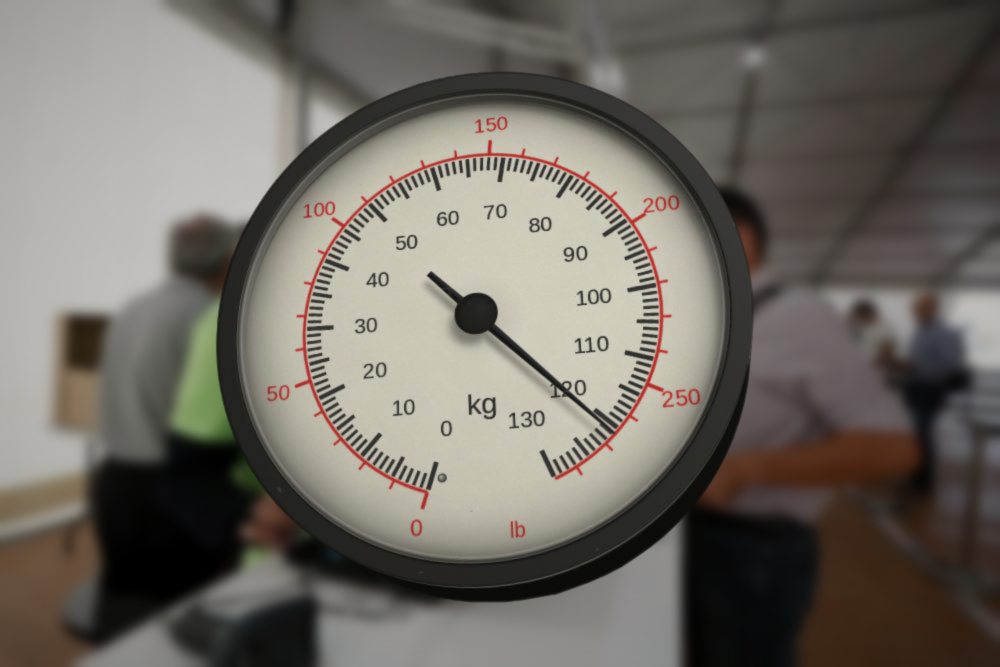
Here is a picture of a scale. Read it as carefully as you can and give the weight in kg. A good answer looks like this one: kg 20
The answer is kg 121
